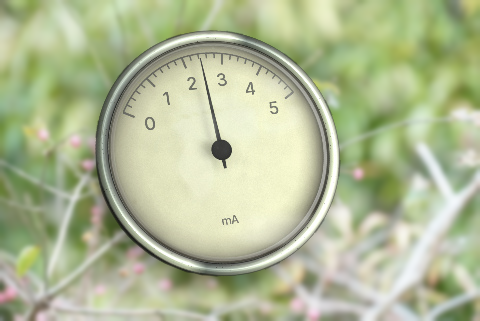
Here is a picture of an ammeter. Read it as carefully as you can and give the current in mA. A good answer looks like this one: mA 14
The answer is mA 2.4
